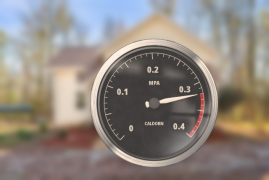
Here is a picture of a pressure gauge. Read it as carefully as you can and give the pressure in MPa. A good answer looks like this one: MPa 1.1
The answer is MPa 0.32
